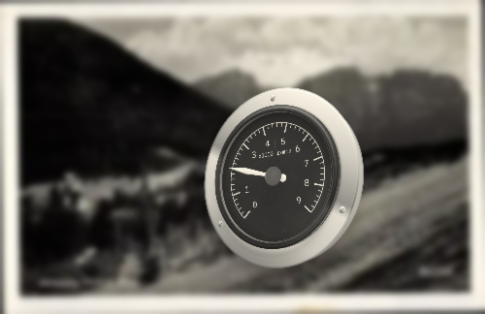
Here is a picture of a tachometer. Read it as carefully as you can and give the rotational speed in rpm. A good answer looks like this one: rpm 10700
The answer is rpm 2000
